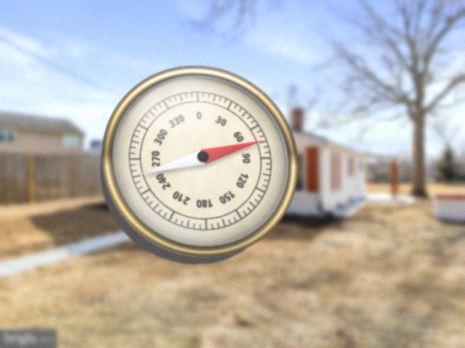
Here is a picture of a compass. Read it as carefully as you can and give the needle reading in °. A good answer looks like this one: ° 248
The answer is ° 75
